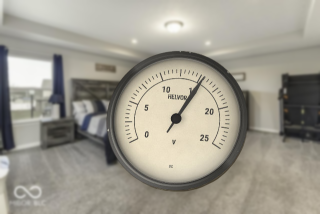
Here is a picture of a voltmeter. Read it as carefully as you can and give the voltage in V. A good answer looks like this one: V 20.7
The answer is V 15.5
